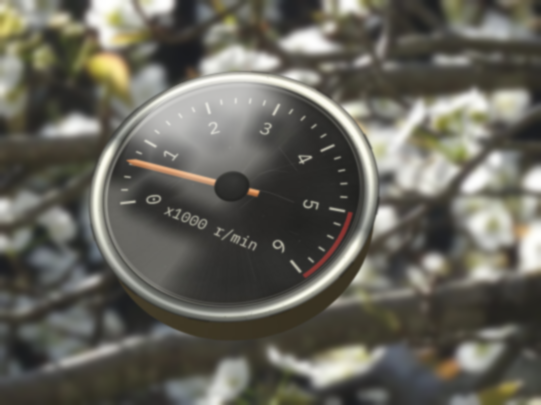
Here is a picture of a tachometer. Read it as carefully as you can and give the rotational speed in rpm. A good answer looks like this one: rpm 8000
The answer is rpm 600
